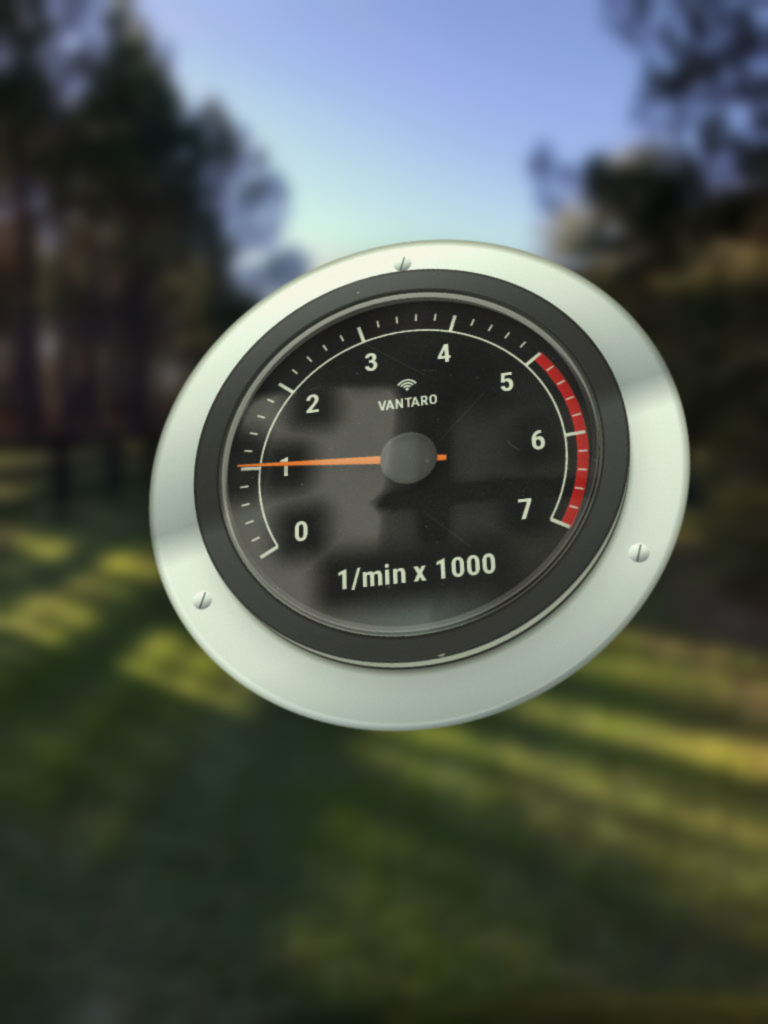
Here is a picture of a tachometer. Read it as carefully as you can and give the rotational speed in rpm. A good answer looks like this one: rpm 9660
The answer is rpm 1000
